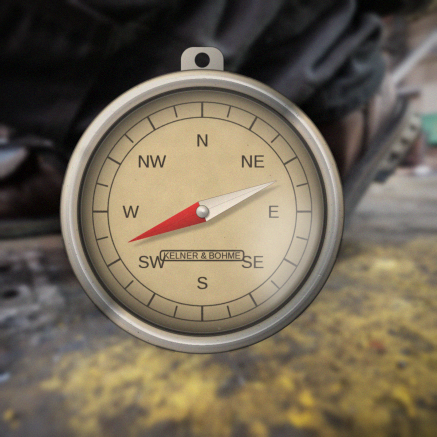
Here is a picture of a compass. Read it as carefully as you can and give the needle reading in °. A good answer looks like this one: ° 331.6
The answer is ° 247.5
